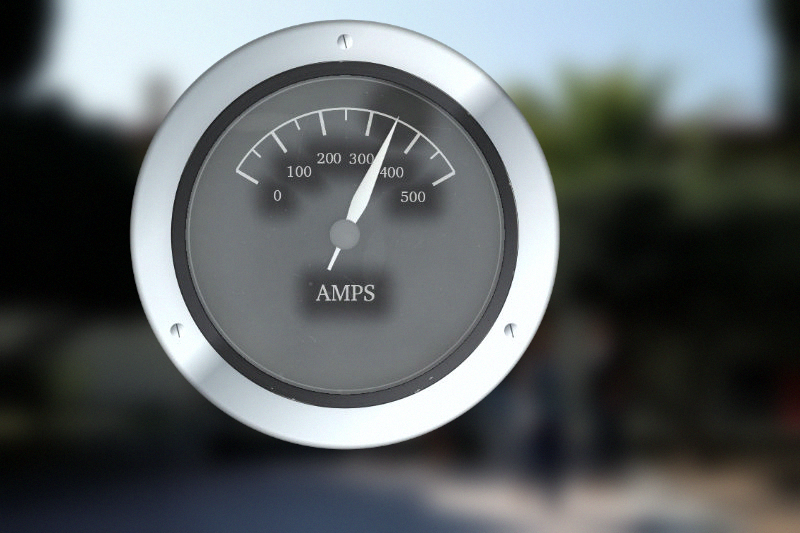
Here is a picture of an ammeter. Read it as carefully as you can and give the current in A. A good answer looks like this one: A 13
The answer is A 350
